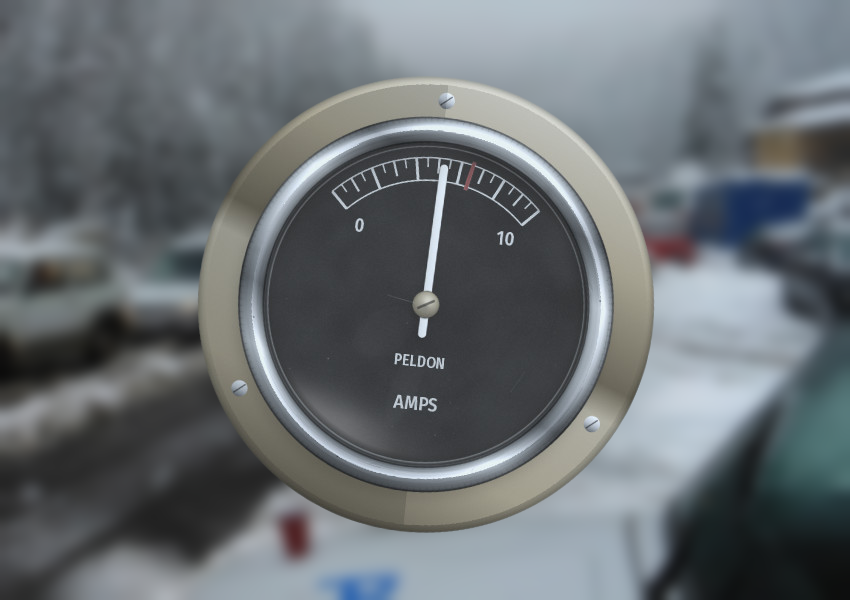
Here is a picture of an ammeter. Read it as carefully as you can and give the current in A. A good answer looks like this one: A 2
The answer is A 5.25
